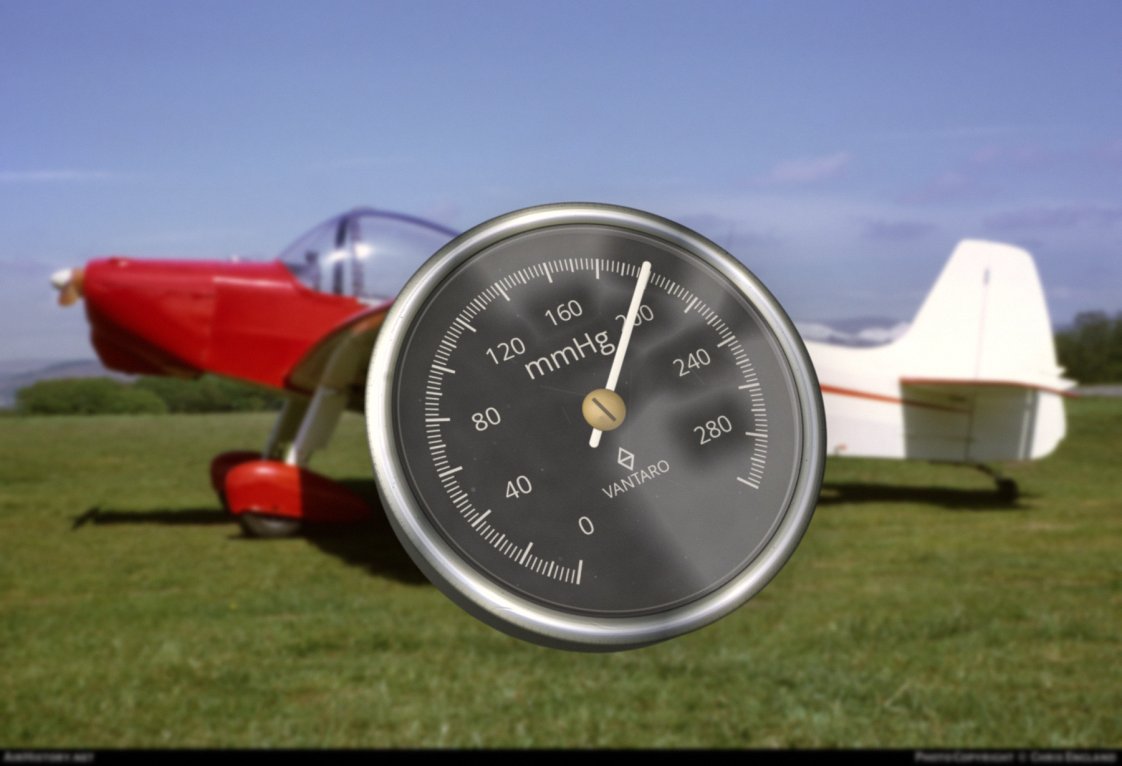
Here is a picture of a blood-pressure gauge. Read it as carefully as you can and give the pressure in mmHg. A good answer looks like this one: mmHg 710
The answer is mmHg 198
